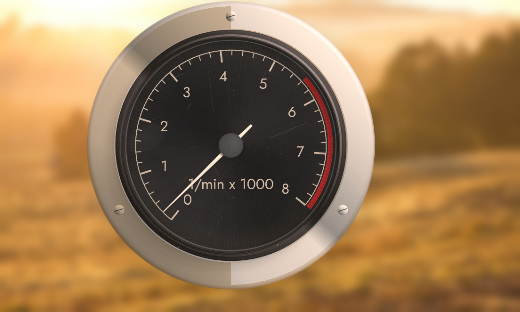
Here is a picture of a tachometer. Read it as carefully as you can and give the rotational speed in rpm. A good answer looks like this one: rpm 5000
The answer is rpm 200
